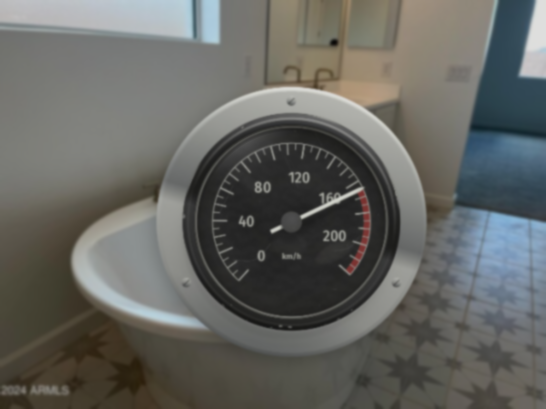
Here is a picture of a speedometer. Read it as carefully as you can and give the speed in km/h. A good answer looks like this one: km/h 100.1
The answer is km/h 165
